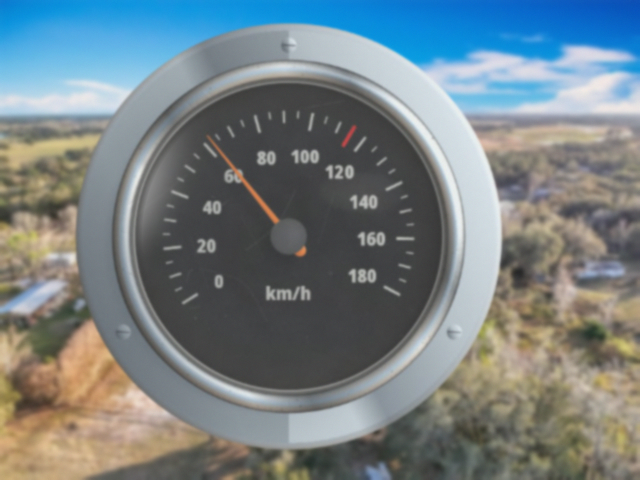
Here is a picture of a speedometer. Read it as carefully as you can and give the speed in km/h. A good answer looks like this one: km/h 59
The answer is km/h 62.5
